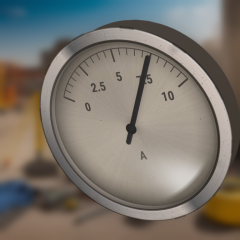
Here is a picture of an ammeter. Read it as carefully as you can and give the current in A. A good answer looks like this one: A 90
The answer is A 7.5
